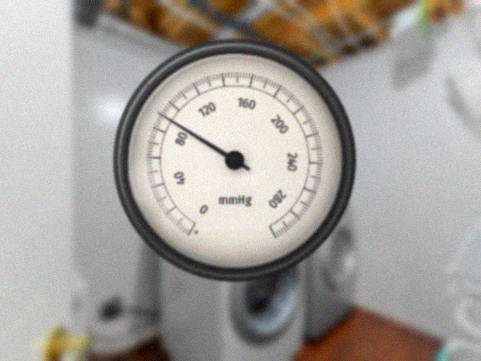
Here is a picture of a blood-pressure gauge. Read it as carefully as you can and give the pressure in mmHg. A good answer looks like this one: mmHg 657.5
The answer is mmHg 90
